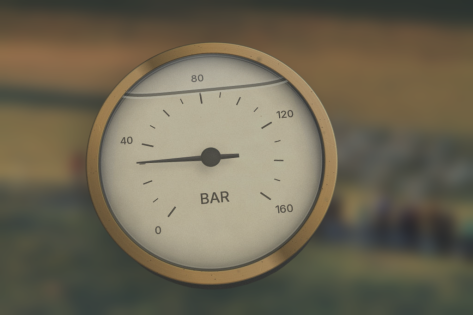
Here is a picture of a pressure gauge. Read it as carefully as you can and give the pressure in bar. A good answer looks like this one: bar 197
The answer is bar 30
